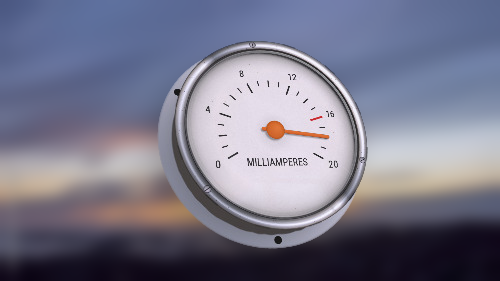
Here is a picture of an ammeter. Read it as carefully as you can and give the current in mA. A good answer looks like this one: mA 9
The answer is mA 18
